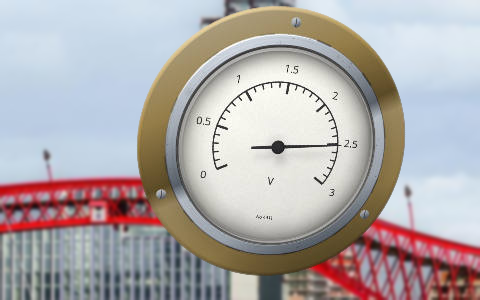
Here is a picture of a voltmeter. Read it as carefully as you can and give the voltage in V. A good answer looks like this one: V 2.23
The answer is V 2.5
